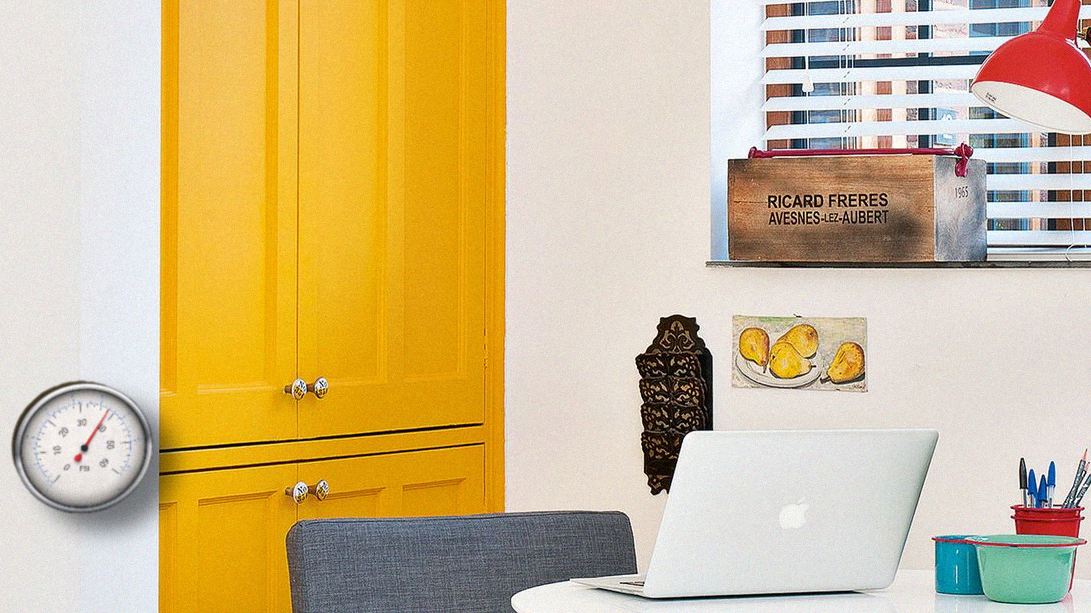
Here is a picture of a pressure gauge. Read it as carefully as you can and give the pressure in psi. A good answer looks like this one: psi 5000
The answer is psi 38
